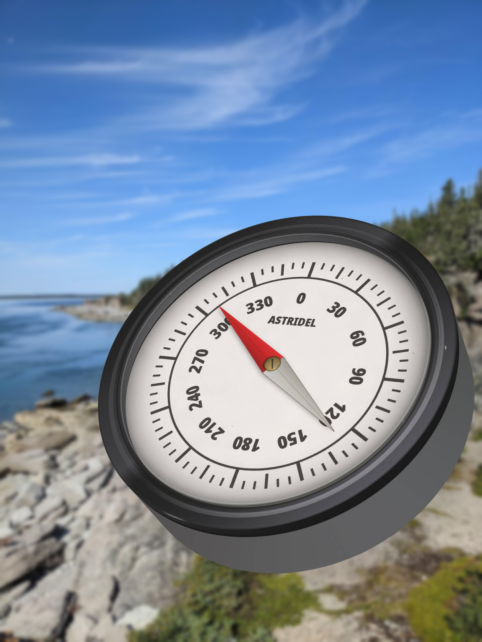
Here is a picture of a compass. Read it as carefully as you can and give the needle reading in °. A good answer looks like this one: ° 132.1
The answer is ° 307.5
